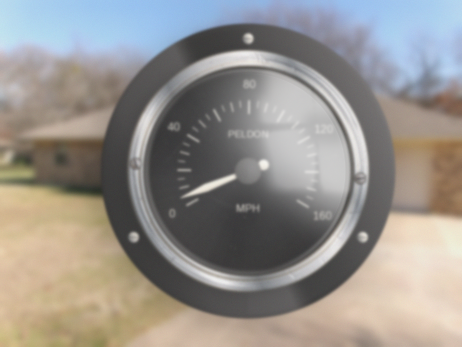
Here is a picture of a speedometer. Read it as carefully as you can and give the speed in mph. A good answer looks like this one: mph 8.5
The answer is mph 5
